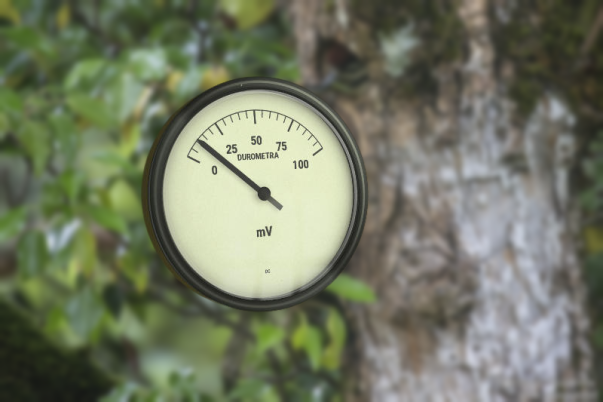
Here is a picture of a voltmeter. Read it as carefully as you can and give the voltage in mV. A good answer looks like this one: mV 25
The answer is mV 10
